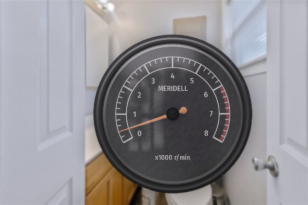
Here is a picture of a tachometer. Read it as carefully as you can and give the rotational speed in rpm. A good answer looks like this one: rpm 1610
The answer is rpm 400
